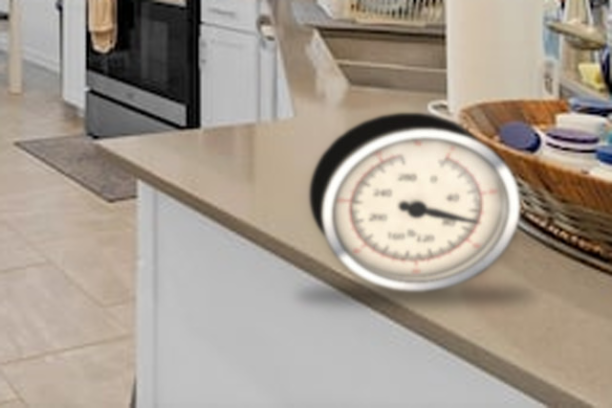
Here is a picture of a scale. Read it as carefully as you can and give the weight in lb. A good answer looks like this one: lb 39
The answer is lb 70
